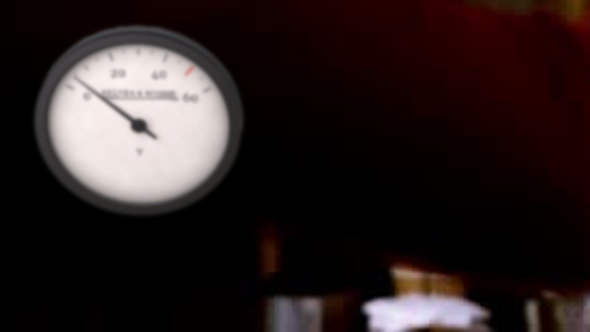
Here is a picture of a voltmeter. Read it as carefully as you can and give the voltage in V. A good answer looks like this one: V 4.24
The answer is V 5
